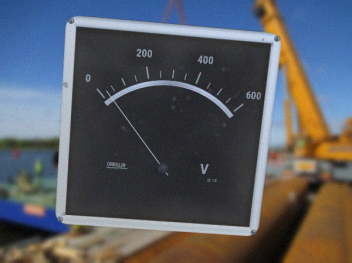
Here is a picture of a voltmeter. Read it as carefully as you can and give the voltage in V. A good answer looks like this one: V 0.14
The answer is V 25
